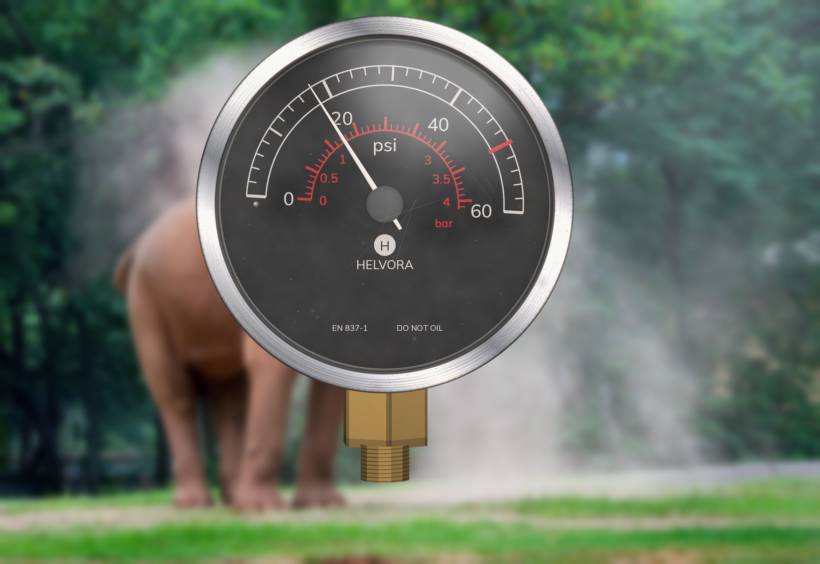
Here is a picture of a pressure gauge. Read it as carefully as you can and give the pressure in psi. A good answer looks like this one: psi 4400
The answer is psi 18
